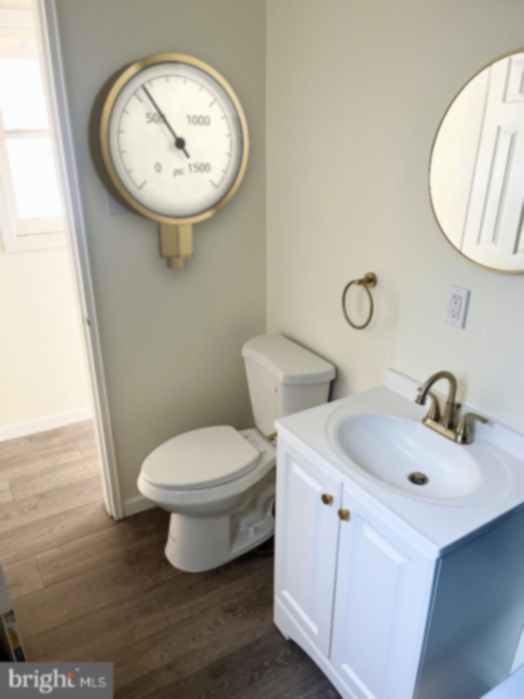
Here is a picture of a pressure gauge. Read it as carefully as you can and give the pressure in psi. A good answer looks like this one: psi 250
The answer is psi 550
